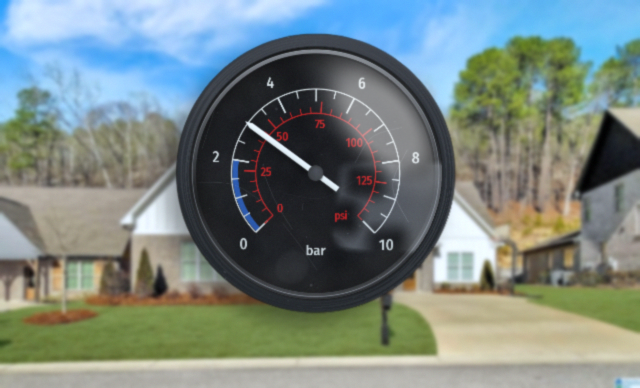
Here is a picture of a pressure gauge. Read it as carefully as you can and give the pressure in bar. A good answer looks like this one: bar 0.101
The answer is bar 3
